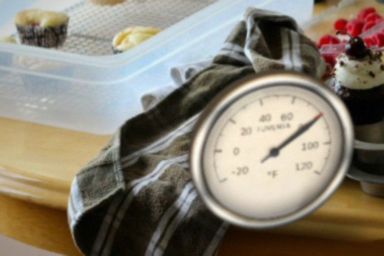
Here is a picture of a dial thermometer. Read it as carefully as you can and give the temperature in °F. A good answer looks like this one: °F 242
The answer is °F 80
